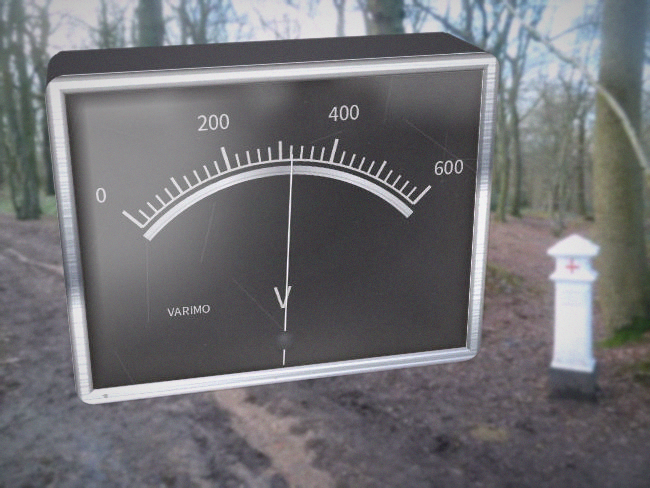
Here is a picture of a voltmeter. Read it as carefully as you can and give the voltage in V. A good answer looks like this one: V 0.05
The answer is V 320
